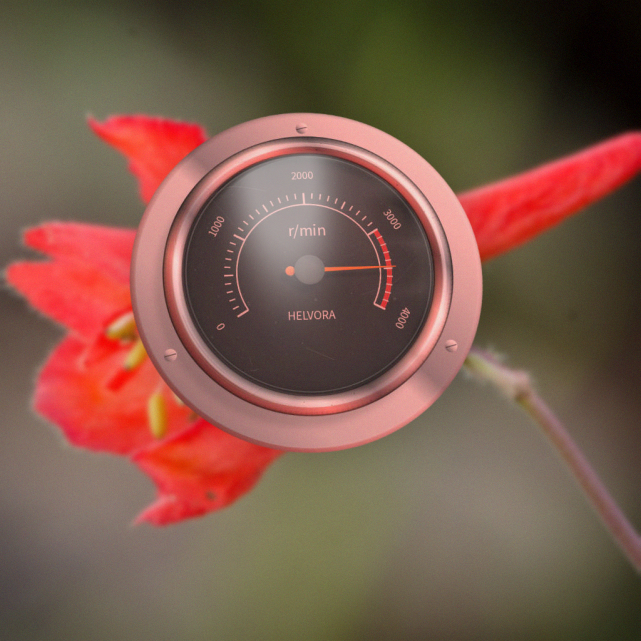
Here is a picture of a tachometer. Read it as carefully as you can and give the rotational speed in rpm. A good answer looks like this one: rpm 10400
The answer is rpm 3500
